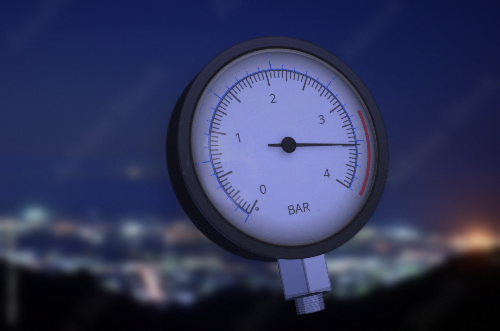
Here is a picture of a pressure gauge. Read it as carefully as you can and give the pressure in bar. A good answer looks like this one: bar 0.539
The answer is bar 3.5
